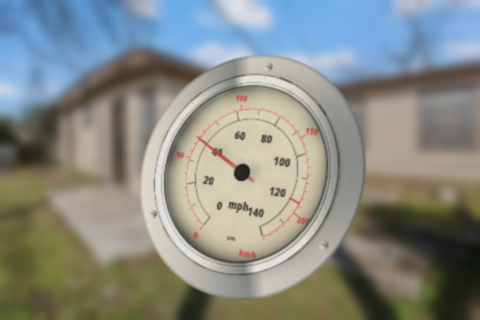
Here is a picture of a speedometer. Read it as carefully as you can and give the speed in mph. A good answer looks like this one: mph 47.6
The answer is mph 40
